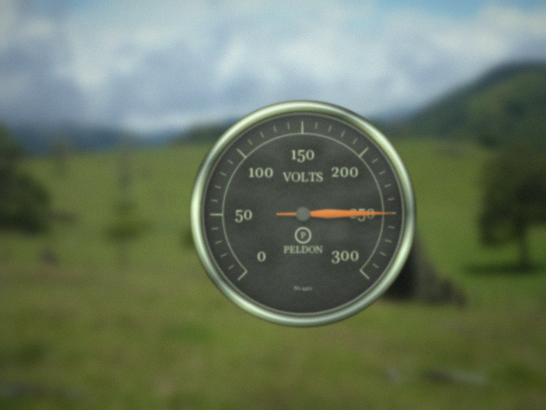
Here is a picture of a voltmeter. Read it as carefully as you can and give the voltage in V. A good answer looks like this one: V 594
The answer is V 250
